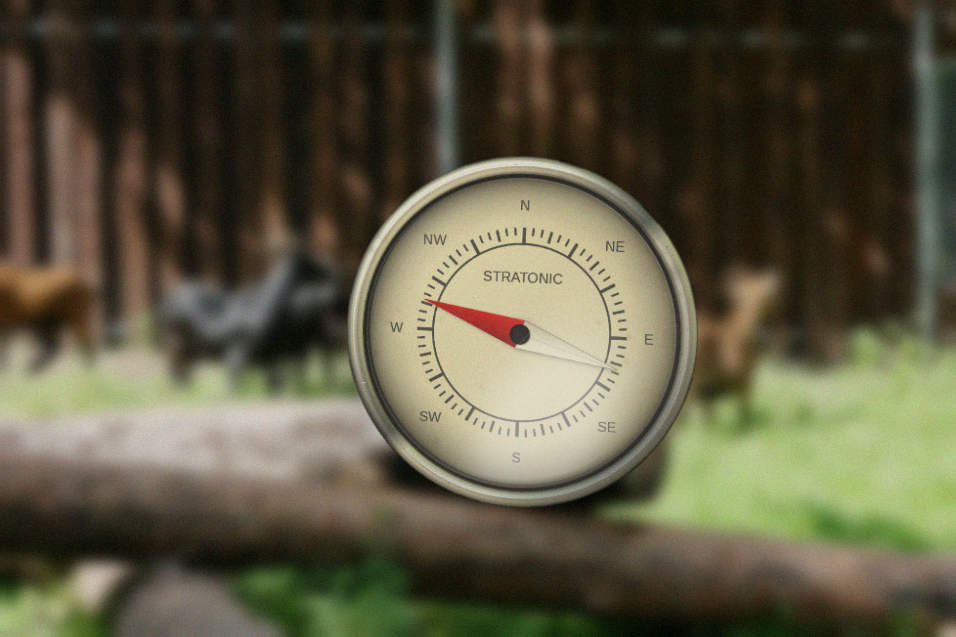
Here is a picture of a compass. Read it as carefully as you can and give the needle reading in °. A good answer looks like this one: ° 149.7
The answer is ° 287.5
